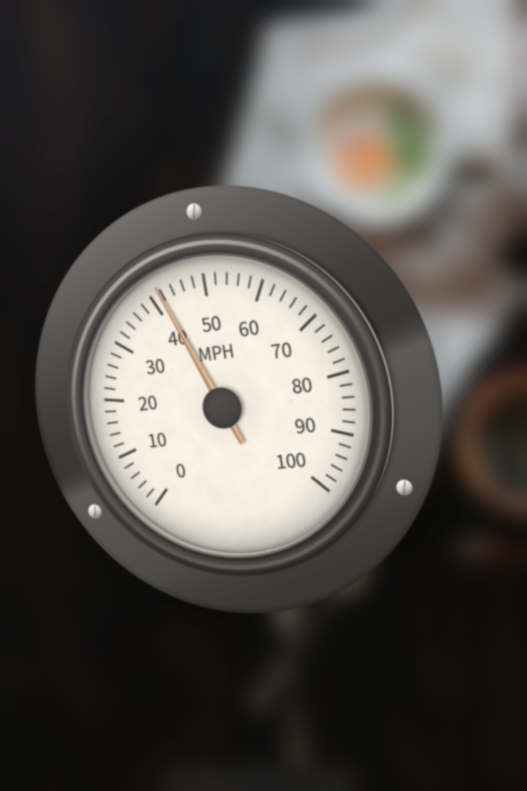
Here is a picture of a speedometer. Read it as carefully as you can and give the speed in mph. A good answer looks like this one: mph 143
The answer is mph 42
